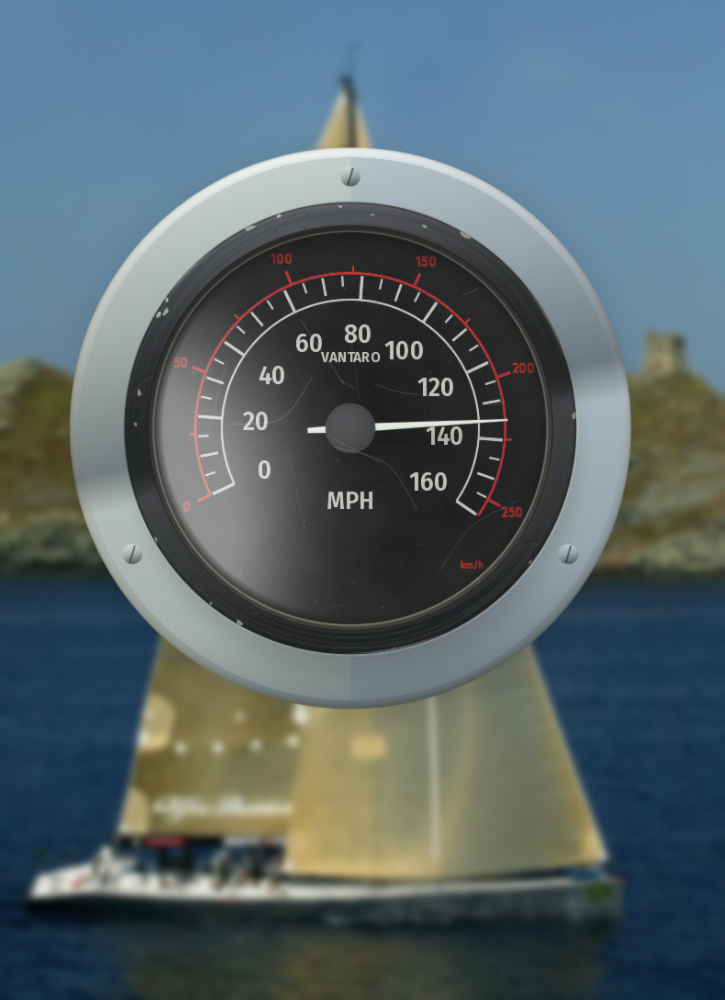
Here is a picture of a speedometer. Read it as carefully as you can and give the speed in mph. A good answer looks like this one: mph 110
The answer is mph 135
